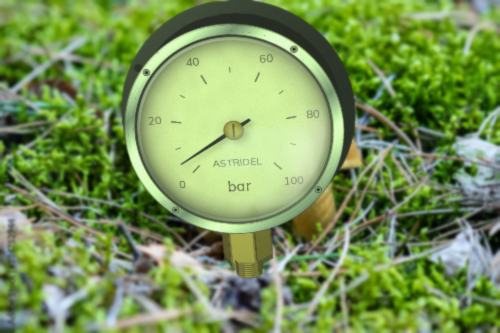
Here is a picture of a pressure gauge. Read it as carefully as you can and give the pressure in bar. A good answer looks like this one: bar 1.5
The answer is bar 5
